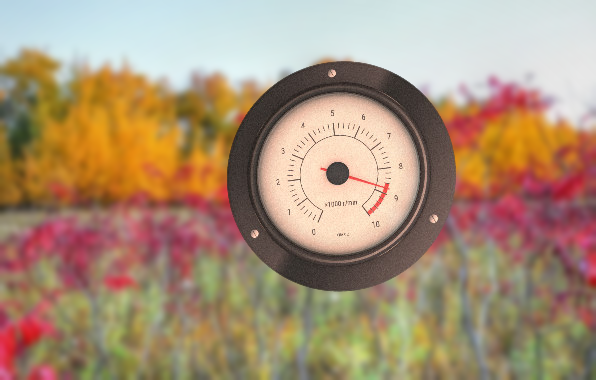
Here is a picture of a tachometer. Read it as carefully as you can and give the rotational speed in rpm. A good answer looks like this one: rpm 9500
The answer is rpm 8800
